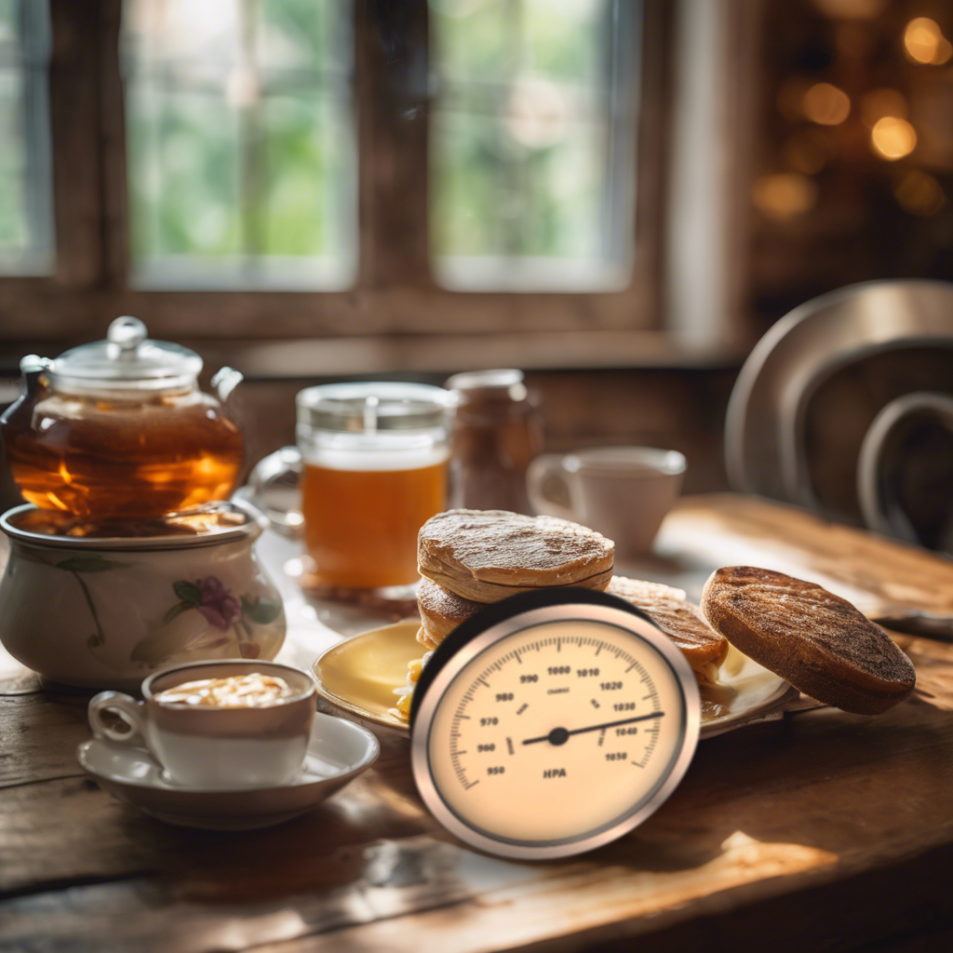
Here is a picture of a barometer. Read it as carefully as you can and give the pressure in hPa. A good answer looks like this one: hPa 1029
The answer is hPa 1035
